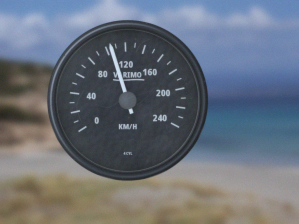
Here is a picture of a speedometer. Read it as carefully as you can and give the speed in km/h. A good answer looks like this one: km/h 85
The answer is km/h 105
